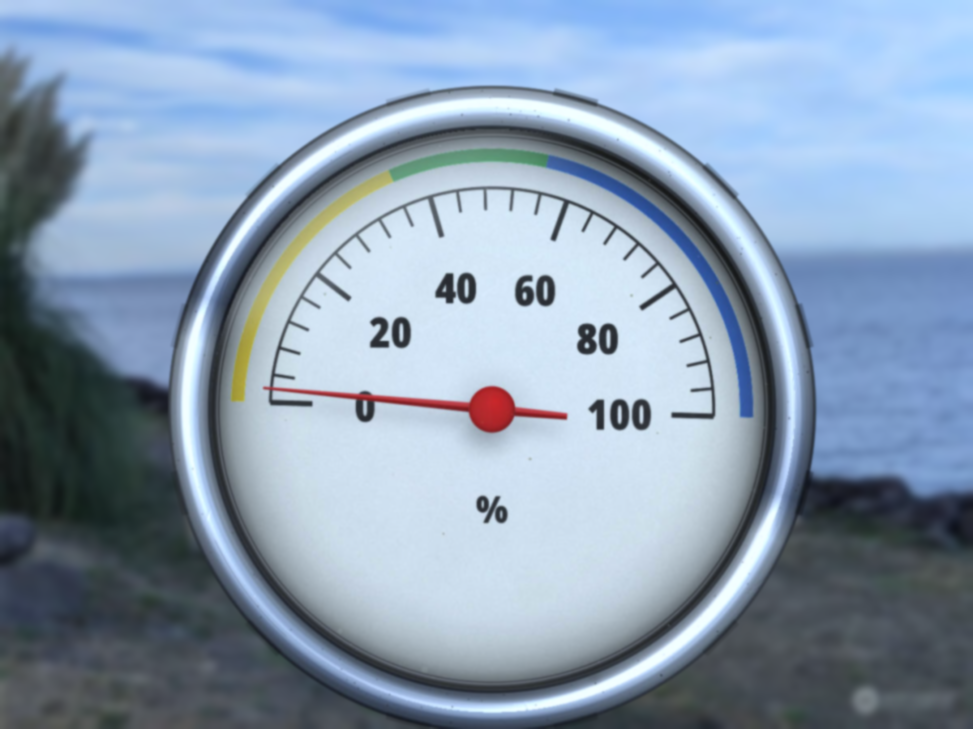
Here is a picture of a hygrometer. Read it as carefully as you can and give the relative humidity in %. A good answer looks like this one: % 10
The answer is % 2
